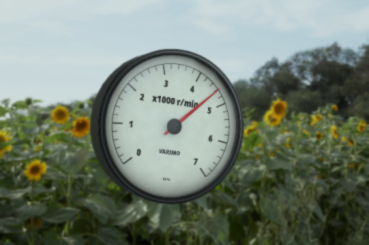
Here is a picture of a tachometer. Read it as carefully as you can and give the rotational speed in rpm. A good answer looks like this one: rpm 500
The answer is rpm 4600
